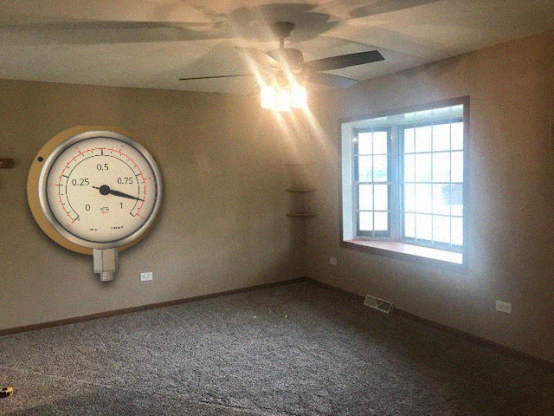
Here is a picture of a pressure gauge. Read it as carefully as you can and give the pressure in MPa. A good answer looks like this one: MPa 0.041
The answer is MPa 0.9
